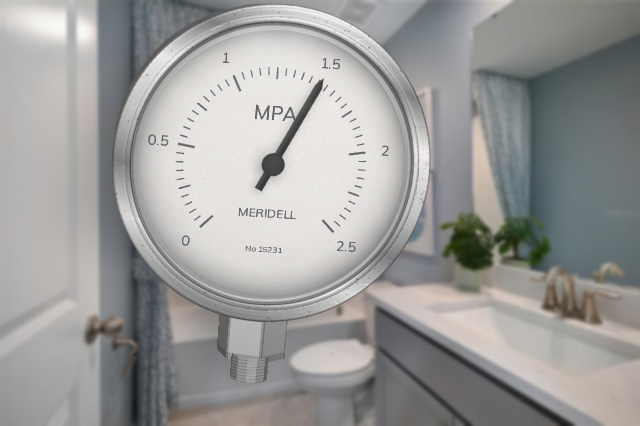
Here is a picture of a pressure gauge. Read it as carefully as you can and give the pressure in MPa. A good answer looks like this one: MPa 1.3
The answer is MPa 1.5
